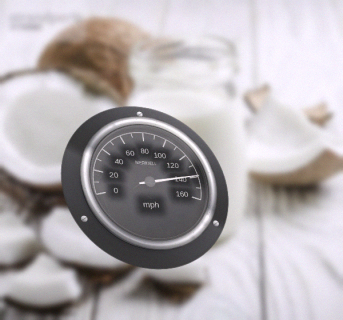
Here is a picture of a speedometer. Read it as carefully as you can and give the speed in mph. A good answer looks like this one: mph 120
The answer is mph 140
